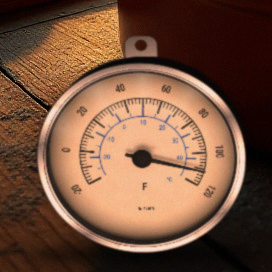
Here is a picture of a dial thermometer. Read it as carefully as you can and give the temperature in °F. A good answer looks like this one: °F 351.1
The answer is °F 110
